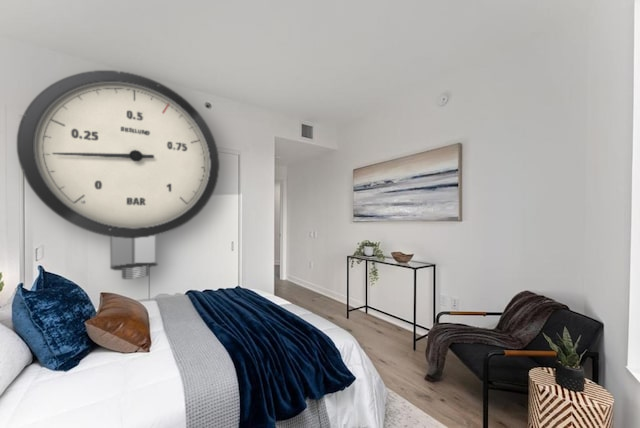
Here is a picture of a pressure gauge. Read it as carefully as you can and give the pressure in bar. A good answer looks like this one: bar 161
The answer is bar 0.15
